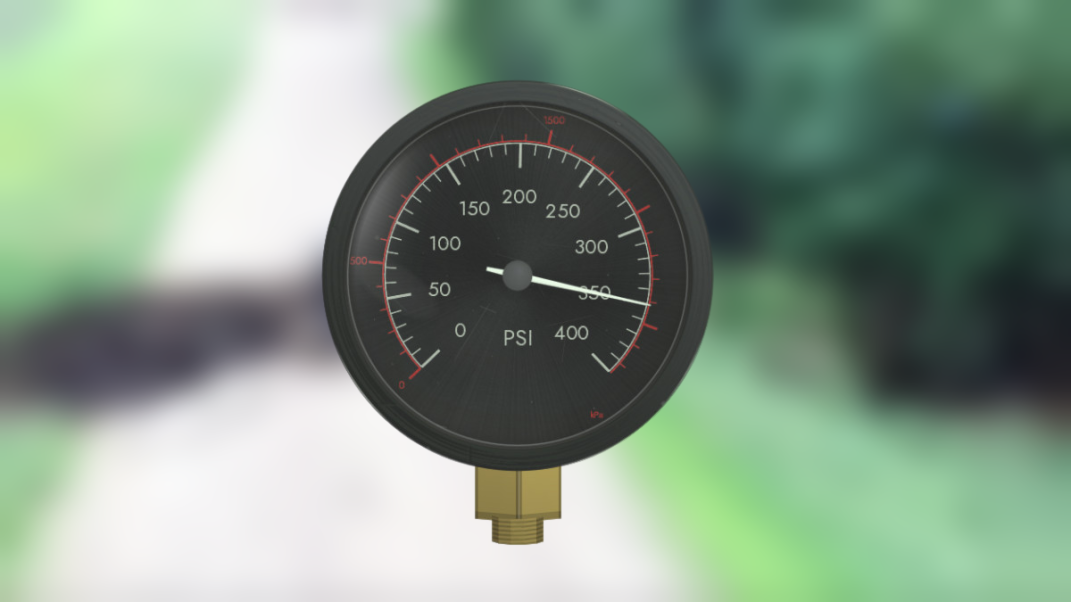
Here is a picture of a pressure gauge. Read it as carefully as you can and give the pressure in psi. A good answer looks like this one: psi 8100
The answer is psi 350
